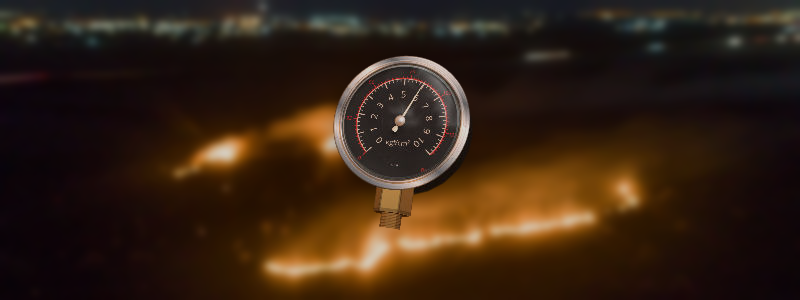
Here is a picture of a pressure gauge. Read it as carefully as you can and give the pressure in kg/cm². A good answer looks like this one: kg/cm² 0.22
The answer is kg/cm² 6
